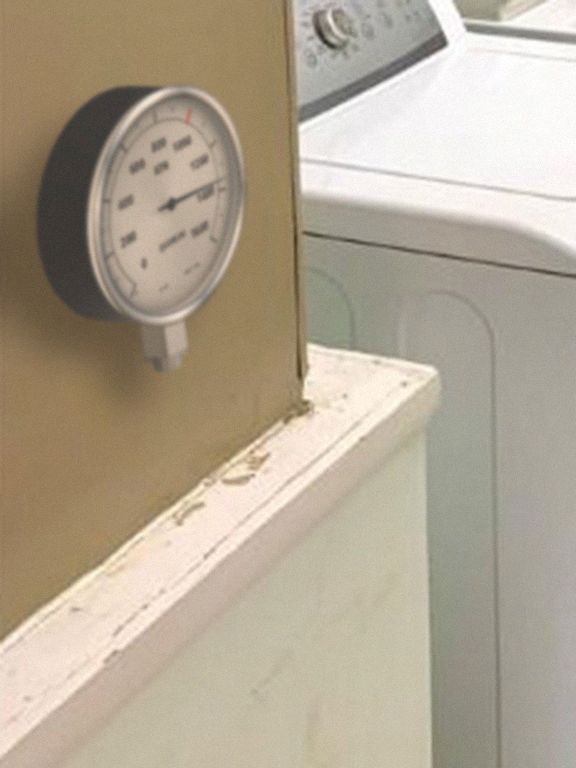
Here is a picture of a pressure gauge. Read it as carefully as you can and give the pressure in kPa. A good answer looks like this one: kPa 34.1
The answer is kPa 1350
